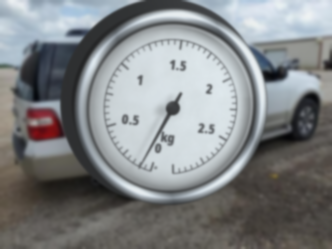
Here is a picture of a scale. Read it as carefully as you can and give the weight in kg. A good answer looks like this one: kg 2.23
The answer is kg 0.1
